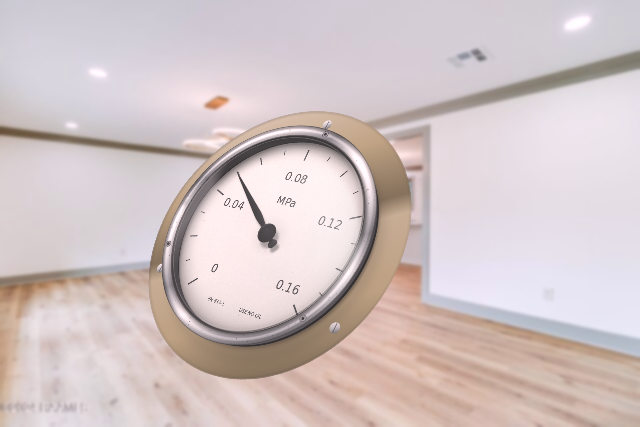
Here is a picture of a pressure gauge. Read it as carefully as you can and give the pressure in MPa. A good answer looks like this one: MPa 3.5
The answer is MPa 0.05
